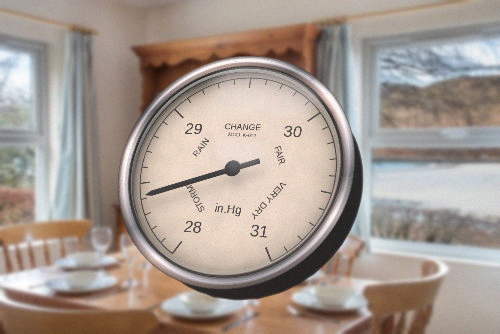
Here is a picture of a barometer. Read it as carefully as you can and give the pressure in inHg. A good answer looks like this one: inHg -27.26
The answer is inHg 28.4
